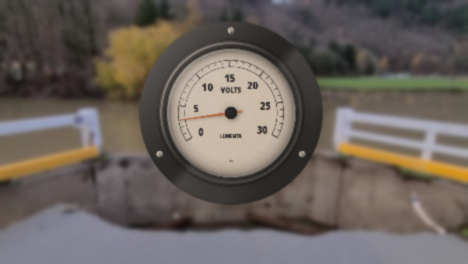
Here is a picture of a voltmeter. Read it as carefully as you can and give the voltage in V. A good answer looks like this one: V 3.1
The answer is V 3
